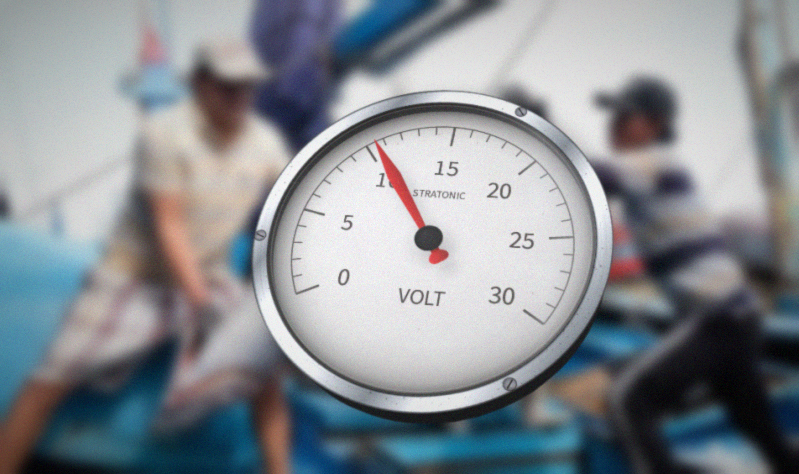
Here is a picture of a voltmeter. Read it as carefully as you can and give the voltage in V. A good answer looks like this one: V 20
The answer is V 10.5
